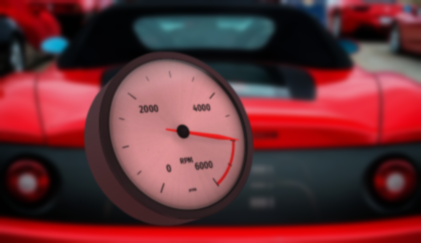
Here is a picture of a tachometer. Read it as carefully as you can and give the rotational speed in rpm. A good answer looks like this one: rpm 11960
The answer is rpm 5000
